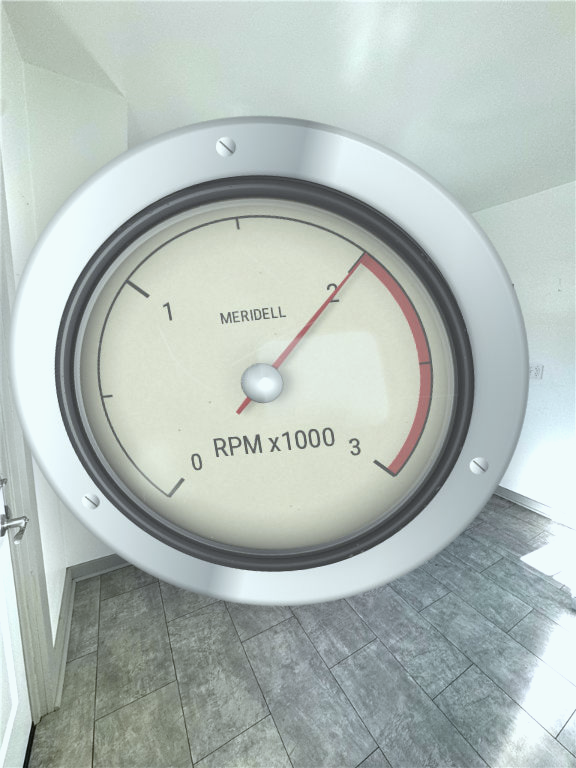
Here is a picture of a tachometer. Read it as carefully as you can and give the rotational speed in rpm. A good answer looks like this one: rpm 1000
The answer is rpm 2000
